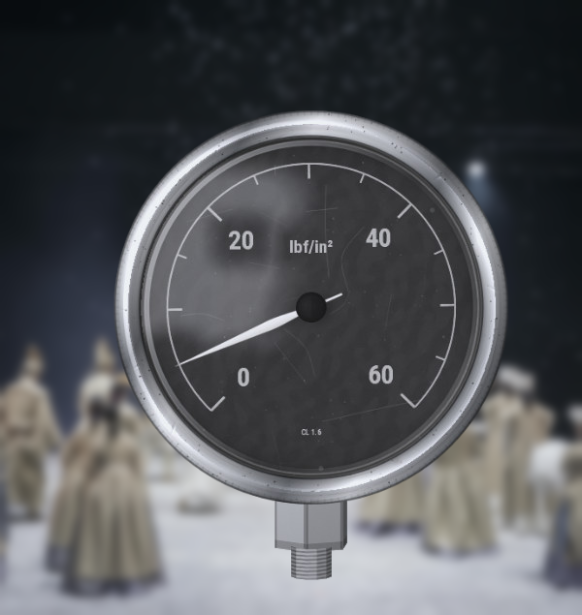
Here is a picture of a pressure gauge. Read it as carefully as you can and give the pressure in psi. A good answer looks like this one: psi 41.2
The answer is psi 5
